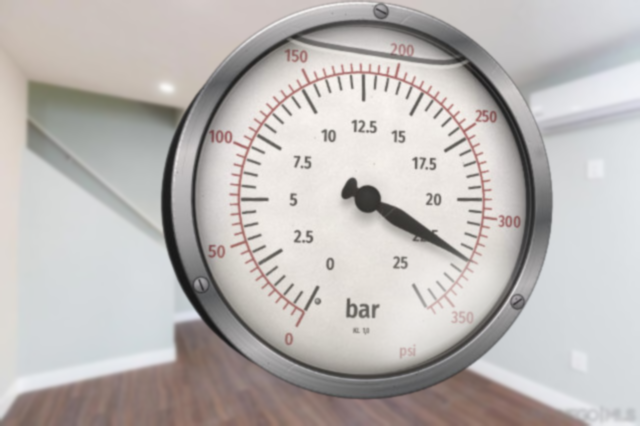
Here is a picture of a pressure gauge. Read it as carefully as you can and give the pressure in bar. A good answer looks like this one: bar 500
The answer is bar 22.5
